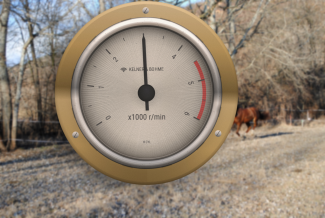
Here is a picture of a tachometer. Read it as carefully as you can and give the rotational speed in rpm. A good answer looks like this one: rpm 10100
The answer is rpm 3000
